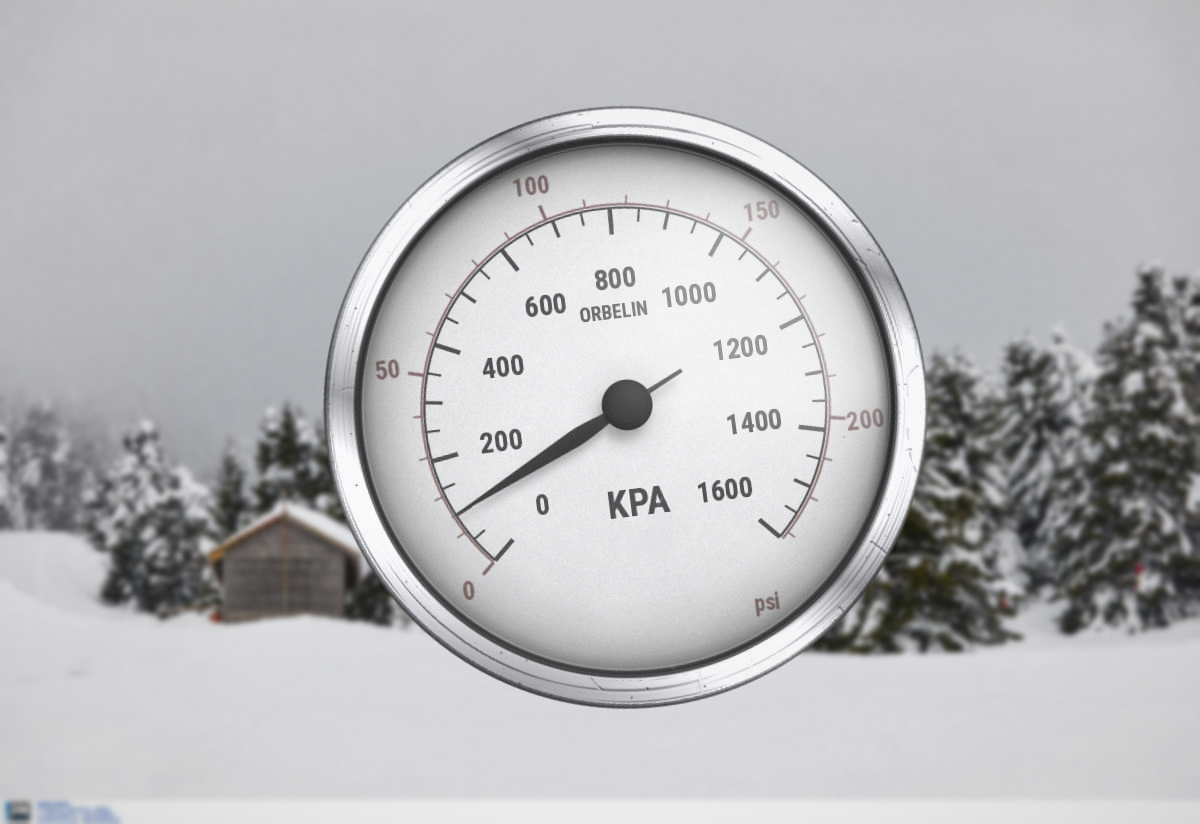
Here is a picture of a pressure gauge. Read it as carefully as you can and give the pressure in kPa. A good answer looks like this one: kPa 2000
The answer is kPa 100
